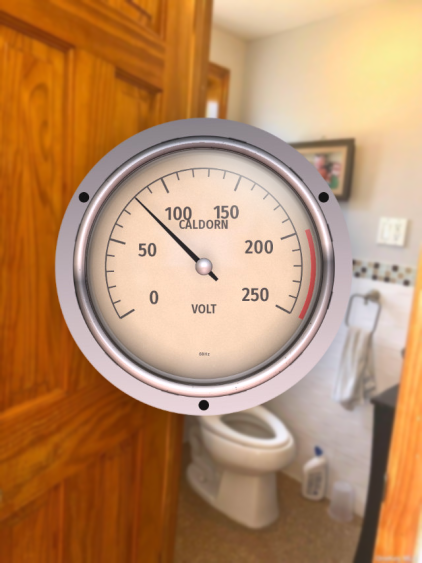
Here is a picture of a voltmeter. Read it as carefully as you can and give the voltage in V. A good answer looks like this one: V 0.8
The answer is V 80
